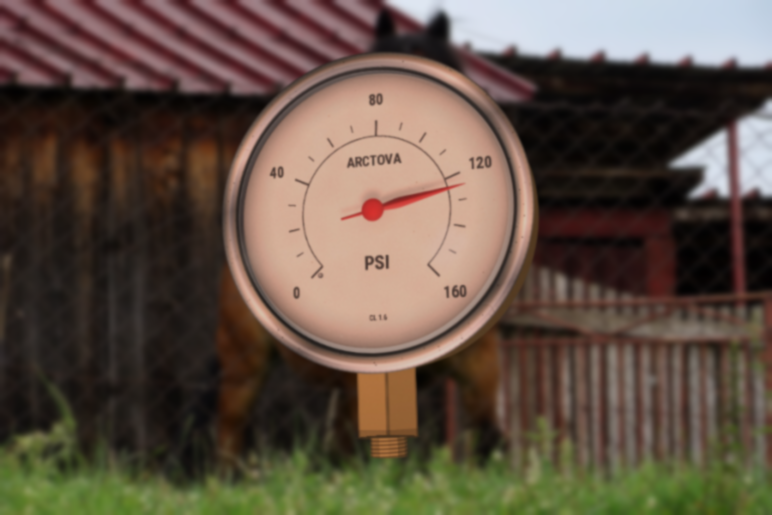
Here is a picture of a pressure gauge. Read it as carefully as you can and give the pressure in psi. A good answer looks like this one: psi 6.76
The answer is psi 125
